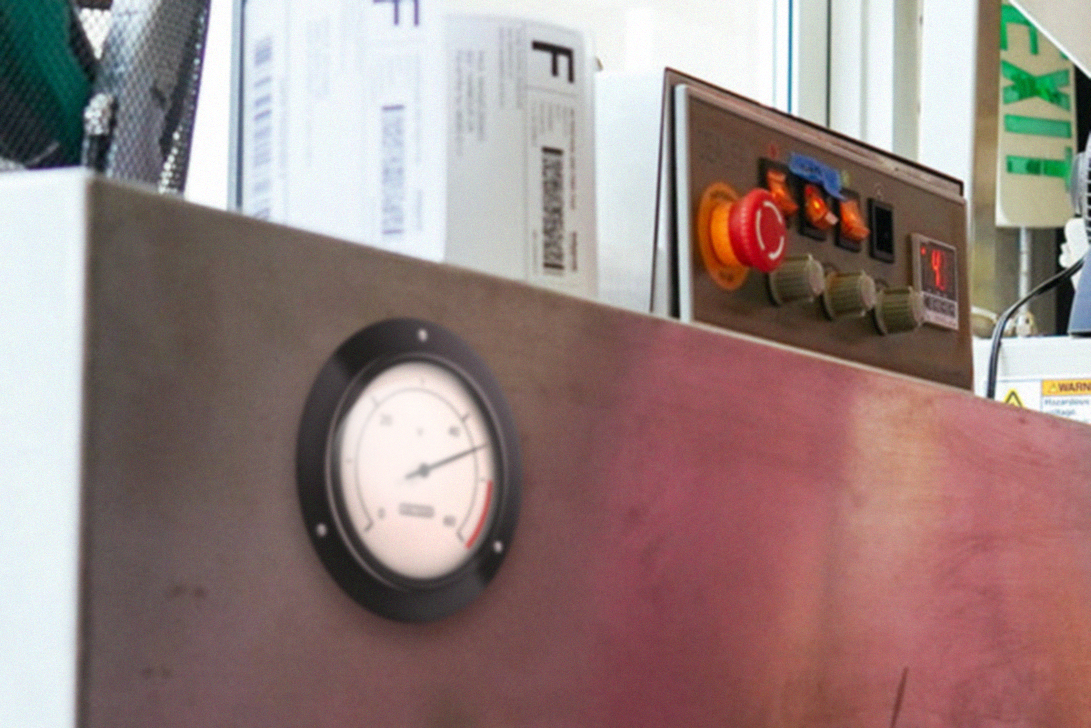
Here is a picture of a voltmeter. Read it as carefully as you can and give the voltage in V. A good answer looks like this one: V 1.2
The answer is V 45
